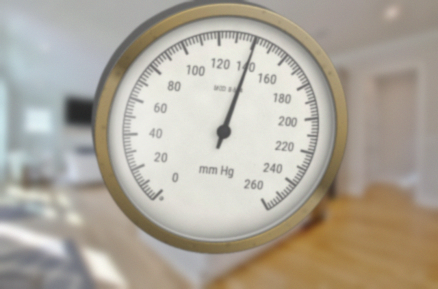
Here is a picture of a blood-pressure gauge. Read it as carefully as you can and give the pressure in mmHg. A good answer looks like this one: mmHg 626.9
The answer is mmHg 140
